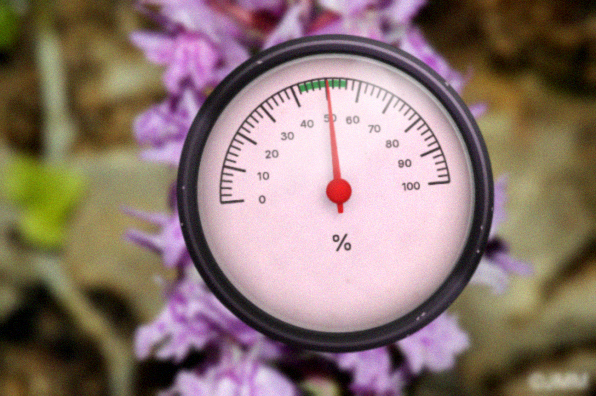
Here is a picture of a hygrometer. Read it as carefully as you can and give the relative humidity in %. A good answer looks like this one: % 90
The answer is % 50
